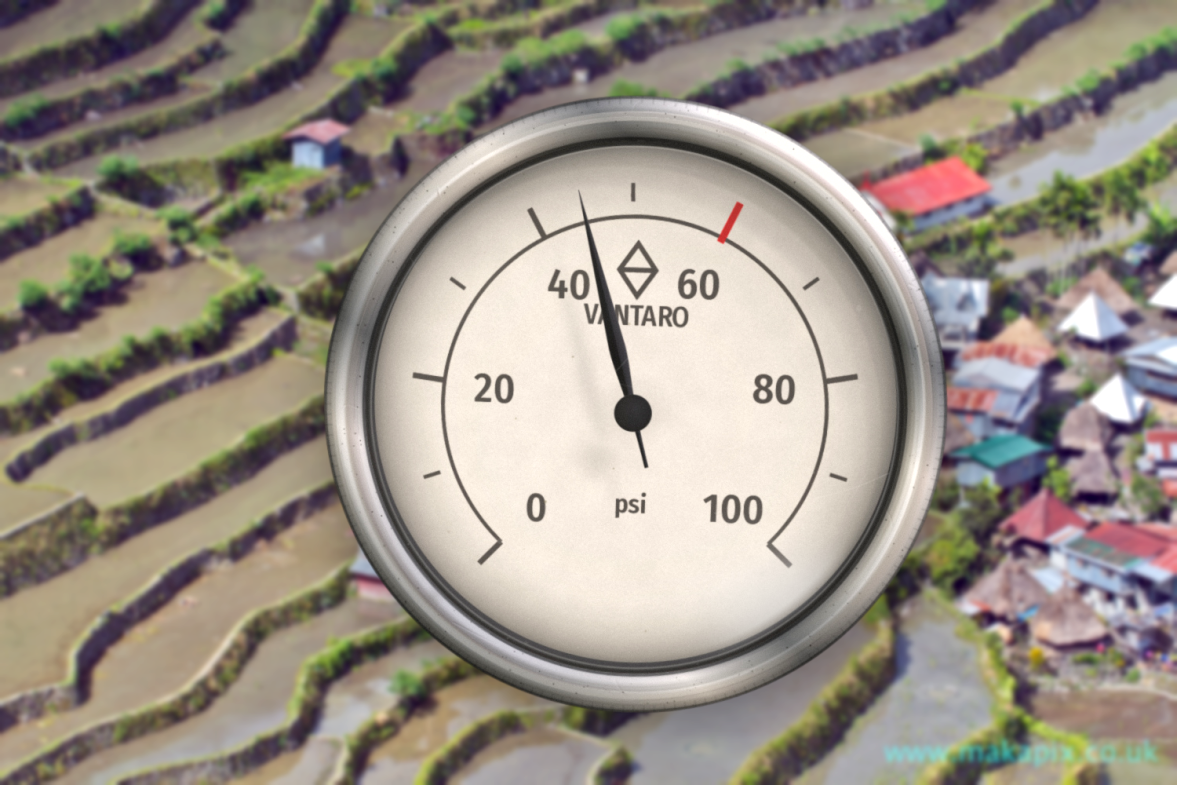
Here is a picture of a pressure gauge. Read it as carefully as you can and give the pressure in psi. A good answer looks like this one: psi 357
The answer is psi 45
